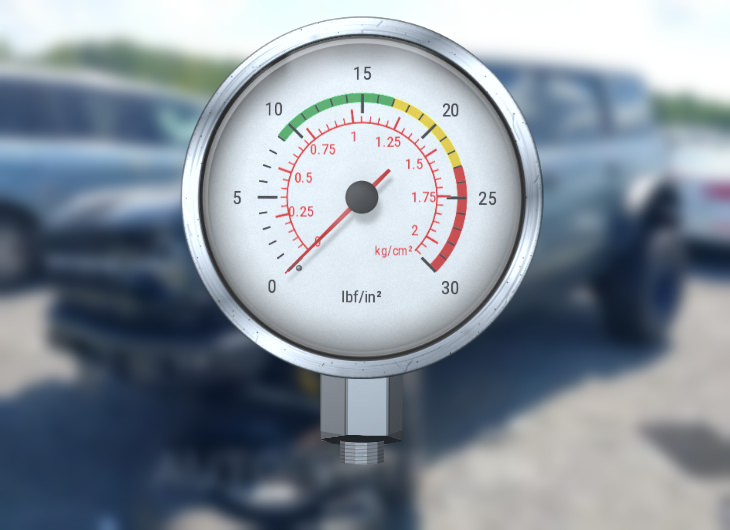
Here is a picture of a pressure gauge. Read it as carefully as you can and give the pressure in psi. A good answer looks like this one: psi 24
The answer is psi 0
